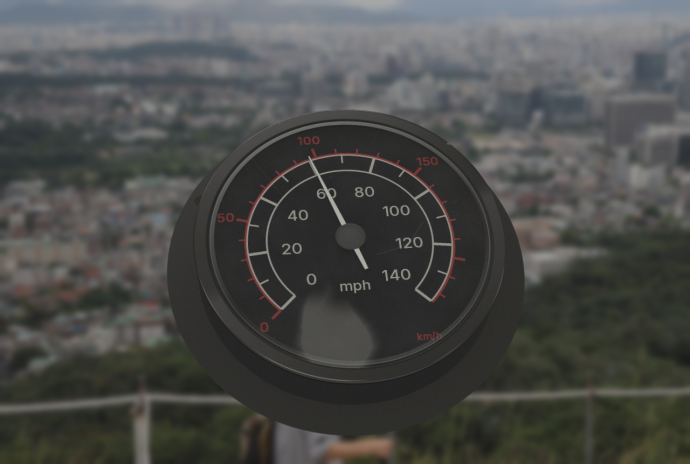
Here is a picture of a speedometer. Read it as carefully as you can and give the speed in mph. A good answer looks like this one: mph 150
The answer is mph 60
